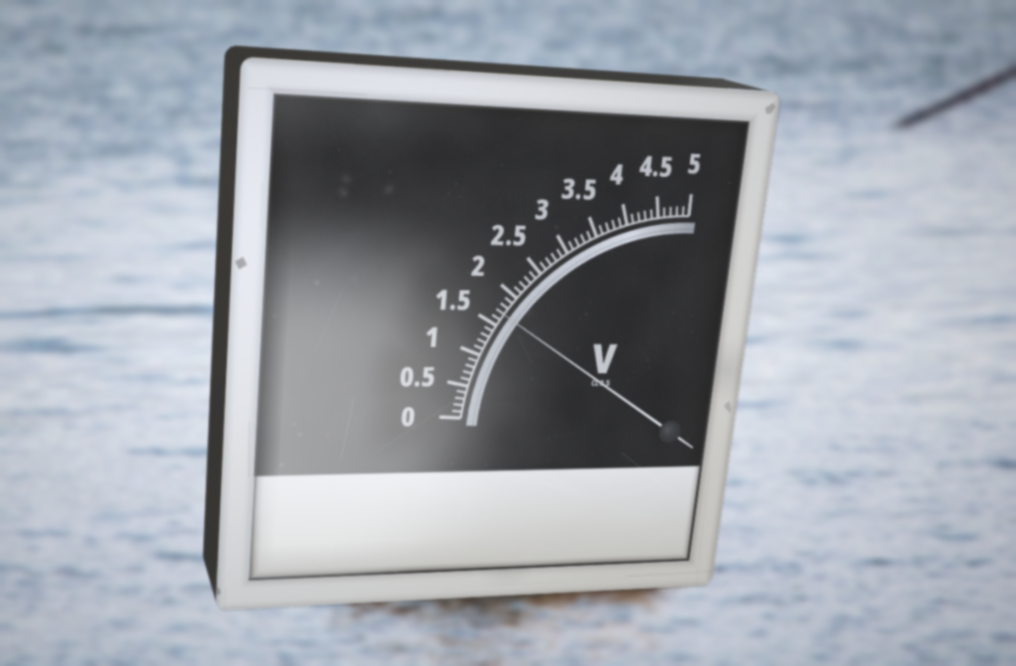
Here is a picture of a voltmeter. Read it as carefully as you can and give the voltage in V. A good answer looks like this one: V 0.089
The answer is V 1.7
